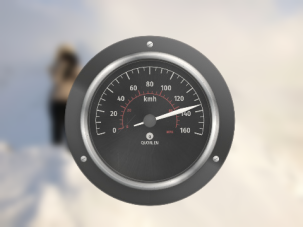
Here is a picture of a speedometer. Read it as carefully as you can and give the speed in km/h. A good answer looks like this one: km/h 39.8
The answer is km/h 135
